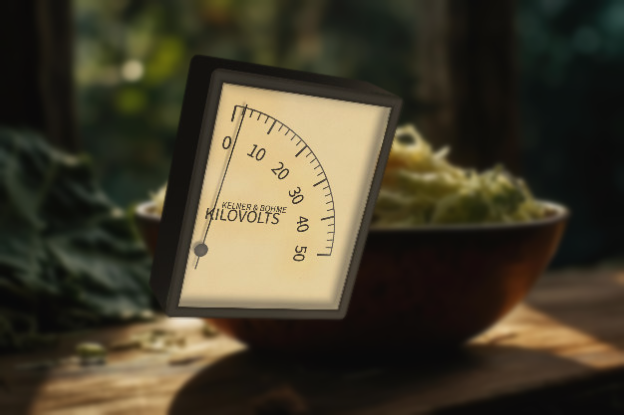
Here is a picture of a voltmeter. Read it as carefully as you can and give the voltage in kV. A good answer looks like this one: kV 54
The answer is kV 2
